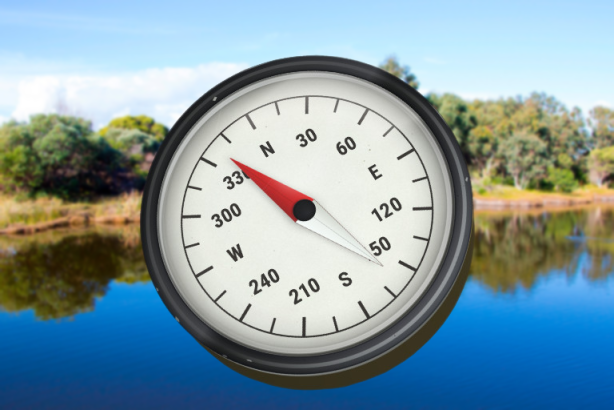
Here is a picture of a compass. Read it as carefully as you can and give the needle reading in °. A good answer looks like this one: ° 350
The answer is ° 337.5
